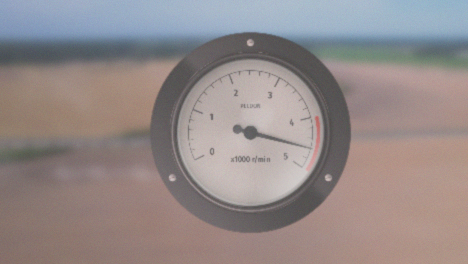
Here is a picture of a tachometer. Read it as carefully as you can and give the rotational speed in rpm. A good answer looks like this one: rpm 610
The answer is rpm 4600
